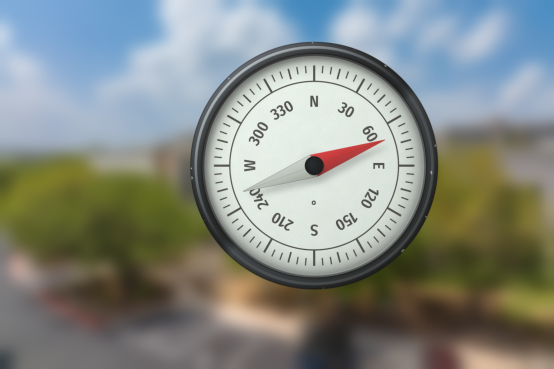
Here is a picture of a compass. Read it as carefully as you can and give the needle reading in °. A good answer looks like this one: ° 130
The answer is ° 70
